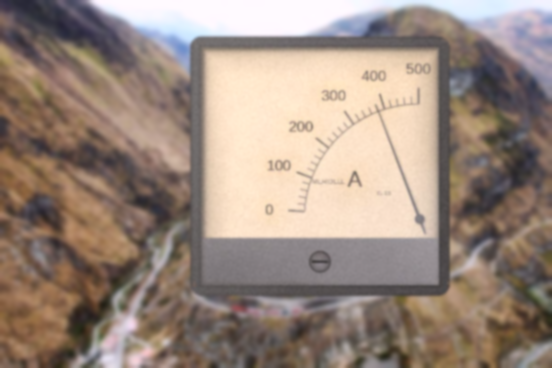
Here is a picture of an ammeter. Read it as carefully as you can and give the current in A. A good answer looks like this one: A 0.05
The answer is A 380
